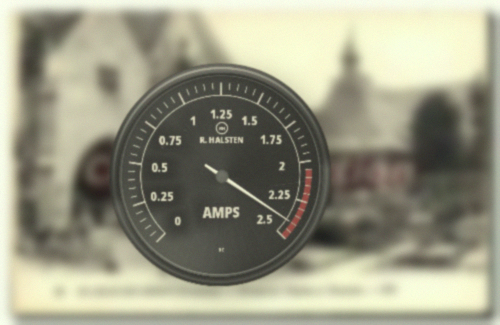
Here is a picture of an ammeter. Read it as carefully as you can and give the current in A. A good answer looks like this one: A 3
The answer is A 2.4
